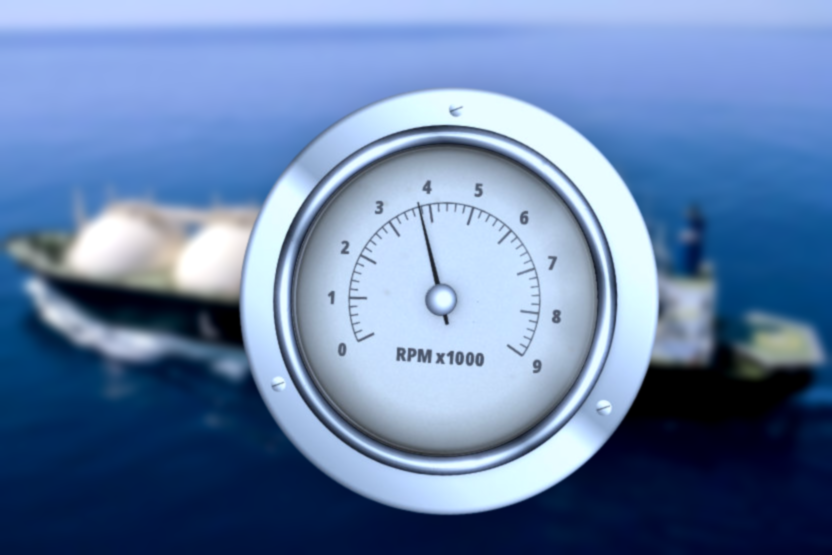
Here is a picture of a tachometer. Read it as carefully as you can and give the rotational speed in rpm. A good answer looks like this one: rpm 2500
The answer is rpm 3800
